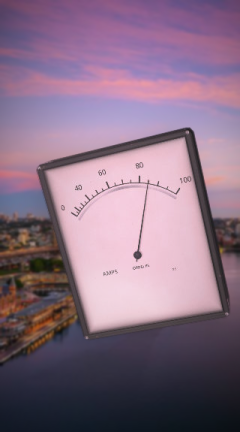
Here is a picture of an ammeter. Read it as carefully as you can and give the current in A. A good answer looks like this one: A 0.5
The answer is A 85
